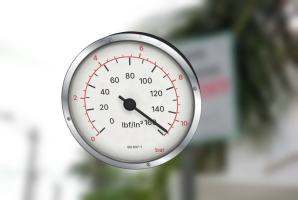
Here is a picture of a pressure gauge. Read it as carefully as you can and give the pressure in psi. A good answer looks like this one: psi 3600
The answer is psi 155
